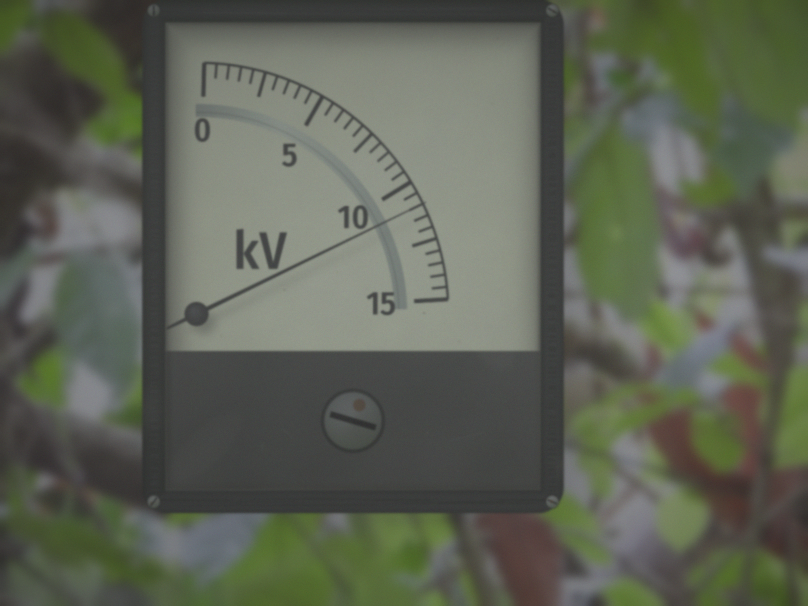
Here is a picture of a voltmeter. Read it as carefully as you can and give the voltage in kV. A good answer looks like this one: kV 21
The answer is kV 11
